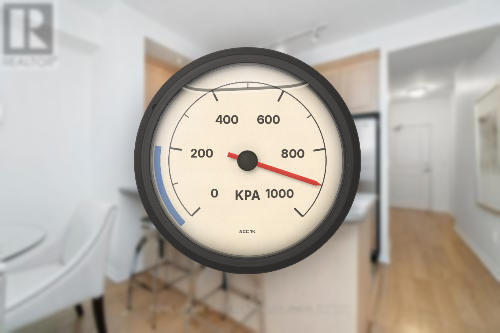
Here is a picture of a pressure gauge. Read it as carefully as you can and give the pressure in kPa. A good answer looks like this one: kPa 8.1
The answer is kPa 900
